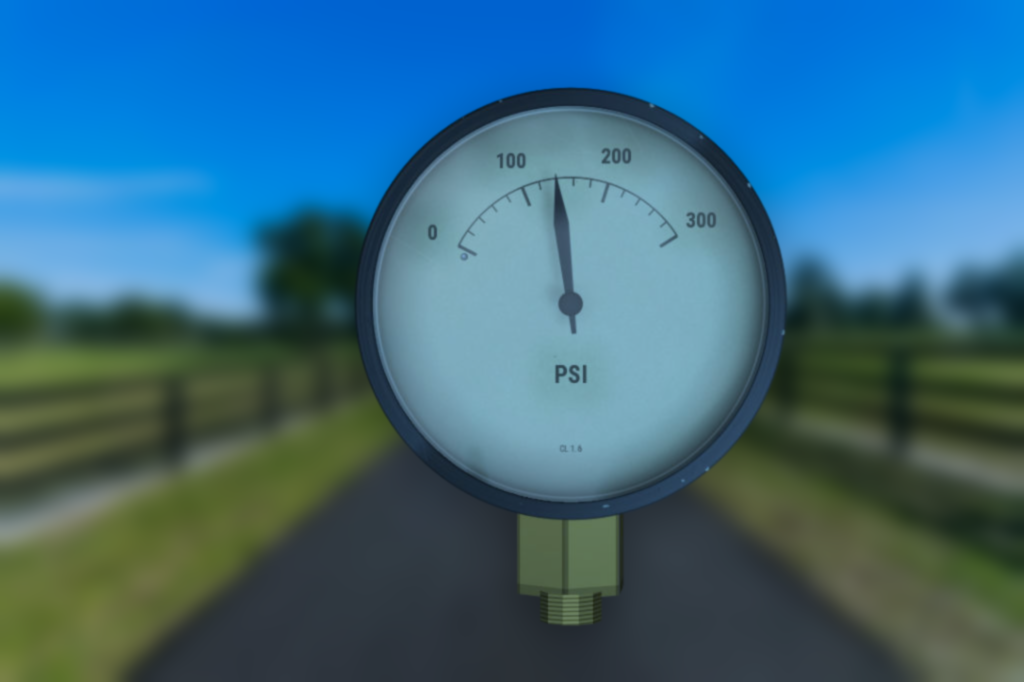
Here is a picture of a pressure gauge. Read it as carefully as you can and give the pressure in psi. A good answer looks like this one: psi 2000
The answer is psi 140
